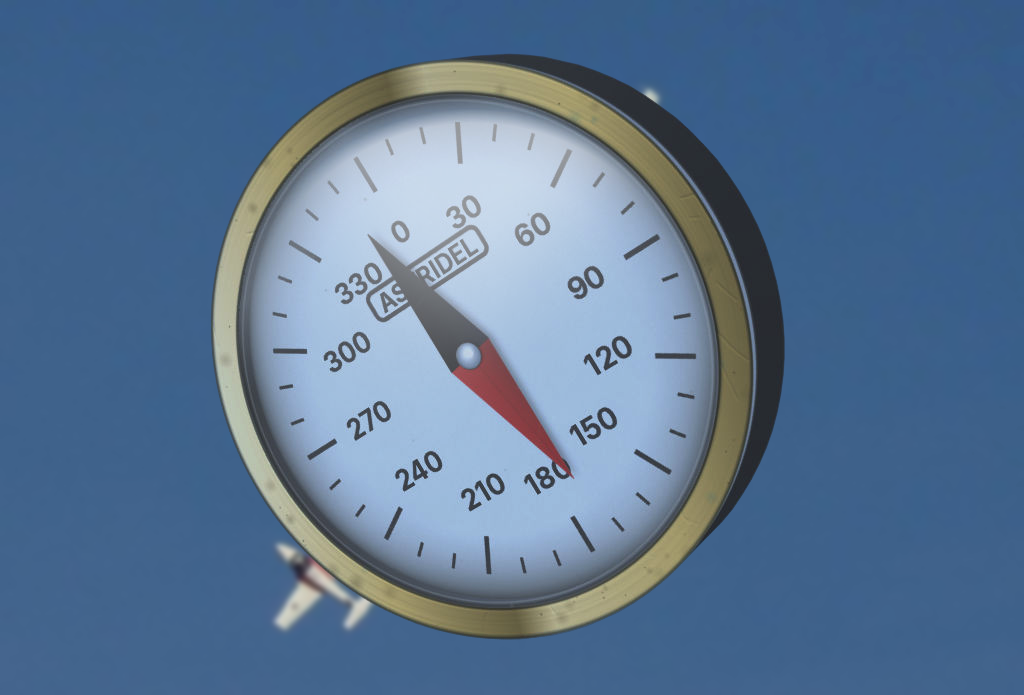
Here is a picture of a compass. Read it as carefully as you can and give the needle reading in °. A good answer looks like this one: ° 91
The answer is ° 170
